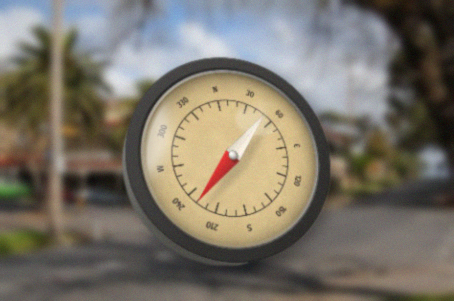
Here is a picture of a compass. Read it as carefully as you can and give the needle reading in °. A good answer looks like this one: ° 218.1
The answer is ° 230
